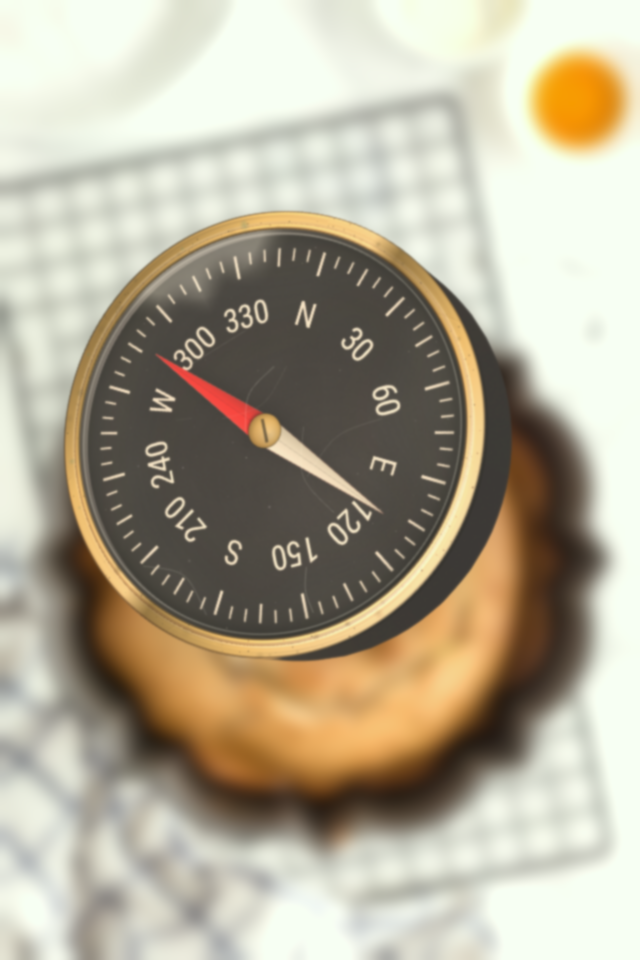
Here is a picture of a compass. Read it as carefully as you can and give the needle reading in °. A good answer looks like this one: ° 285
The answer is ° 287.5
